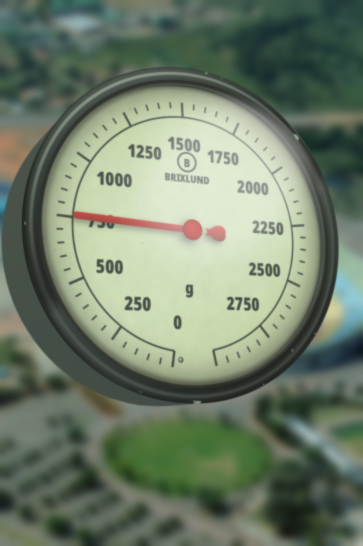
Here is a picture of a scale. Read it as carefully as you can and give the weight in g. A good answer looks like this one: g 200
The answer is g 750
